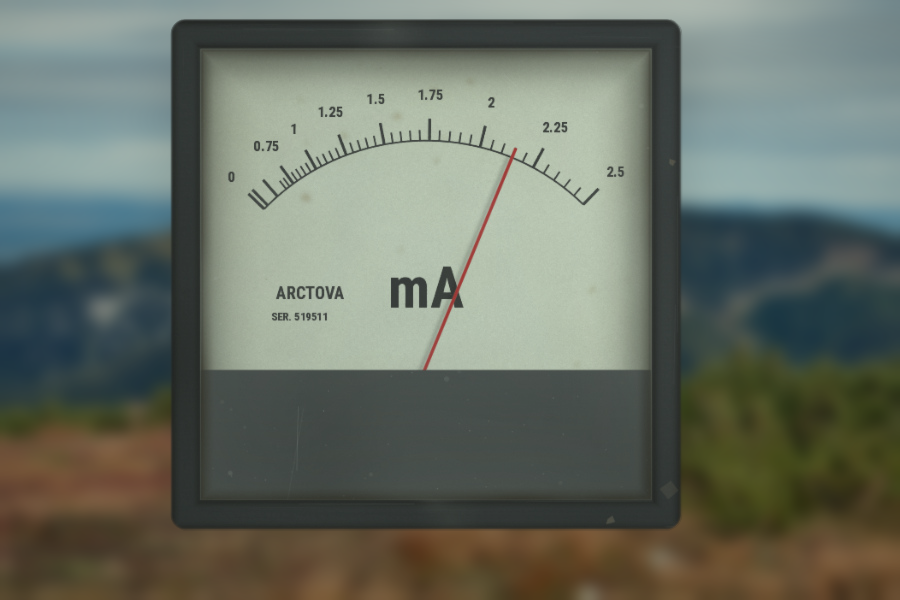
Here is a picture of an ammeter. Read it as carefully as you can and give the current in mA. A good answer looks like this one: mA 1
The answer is mA 2.15
